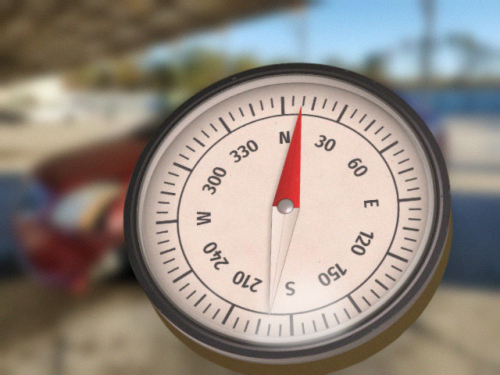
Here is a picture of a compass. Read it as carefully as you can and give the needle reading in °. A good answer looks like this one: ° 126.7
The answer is ° 10
